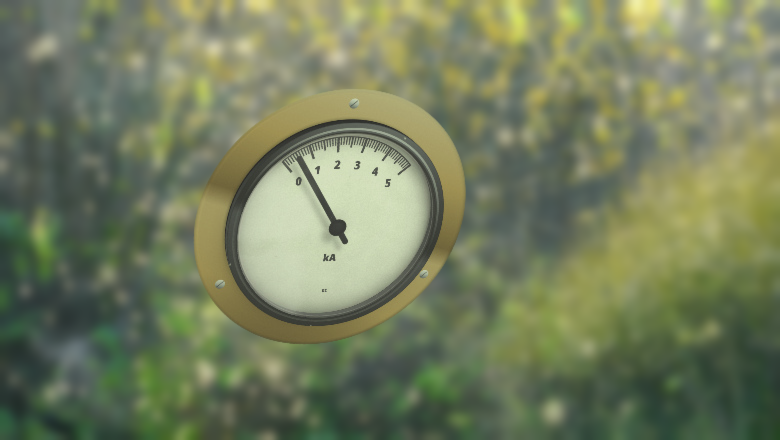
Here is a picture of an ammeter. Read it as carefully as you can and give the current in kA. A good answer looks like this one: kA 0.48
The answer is kA 0.5
